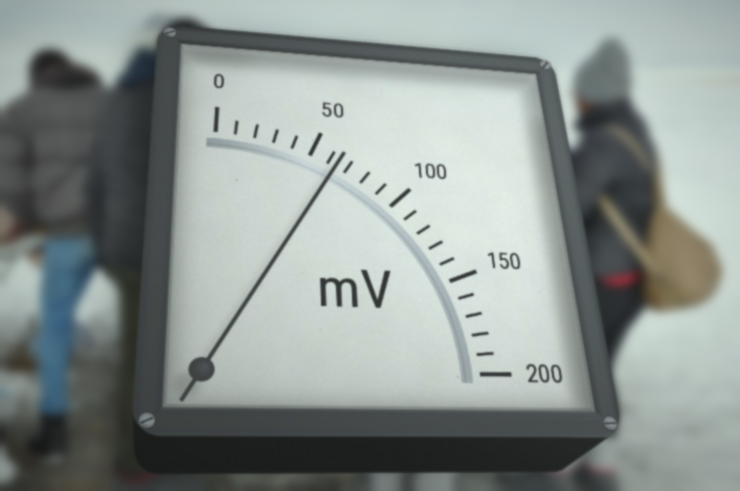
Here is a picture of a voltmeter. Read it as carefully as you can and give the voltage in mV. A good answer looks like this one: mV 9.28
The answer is mV 65
